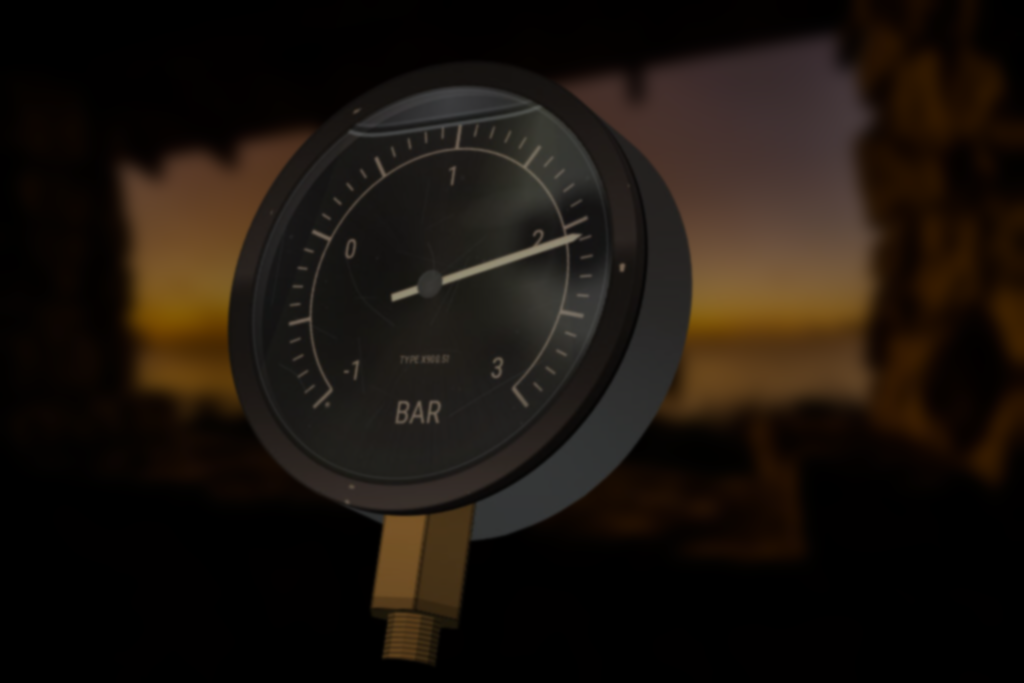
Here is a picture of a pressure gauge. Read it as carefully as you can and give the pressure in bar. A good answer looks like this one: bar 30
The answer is bar 2.1
